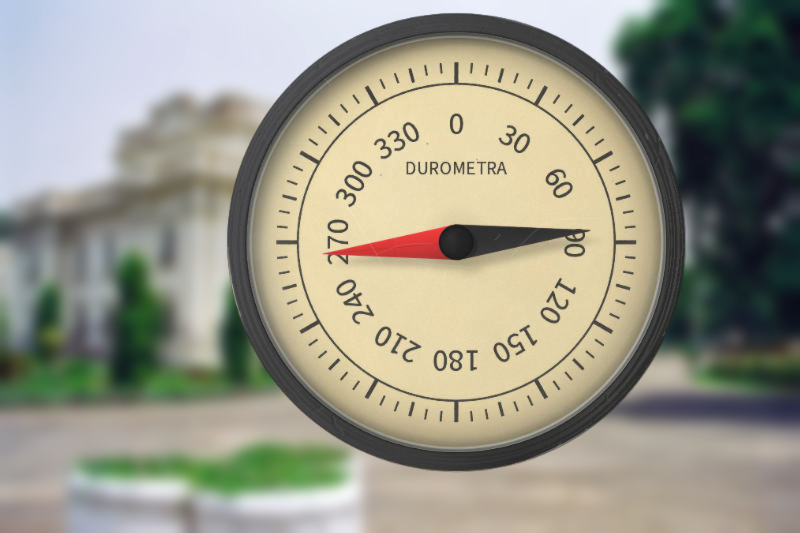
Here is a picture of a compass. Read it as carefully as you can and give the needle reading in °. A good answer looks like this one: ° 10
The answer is ° 265
